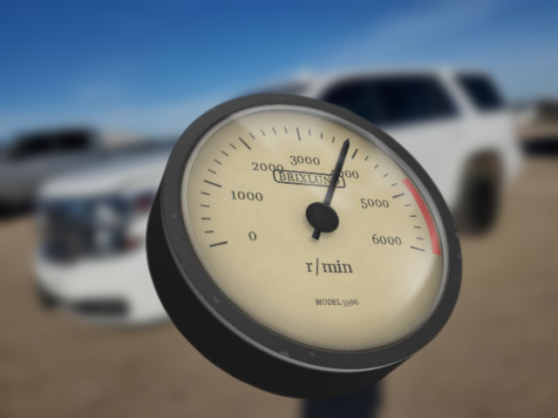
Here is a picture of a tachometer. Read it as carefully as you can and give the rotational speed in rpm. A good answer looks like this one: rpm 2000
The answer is rpm 3800
